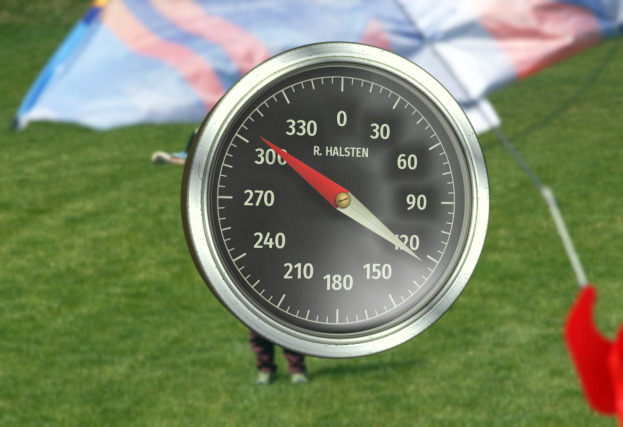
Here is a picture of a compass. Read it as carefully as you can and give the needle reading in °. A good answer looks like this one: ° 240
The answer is ° 305
